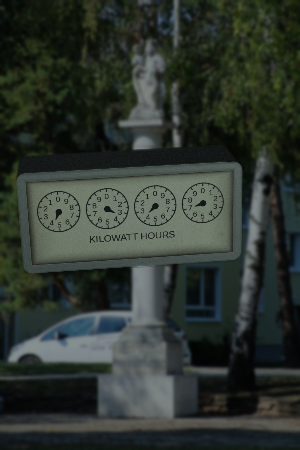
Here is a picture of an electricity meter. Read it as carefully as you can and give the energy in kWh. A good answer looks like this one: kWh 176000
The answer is kWh 4337
